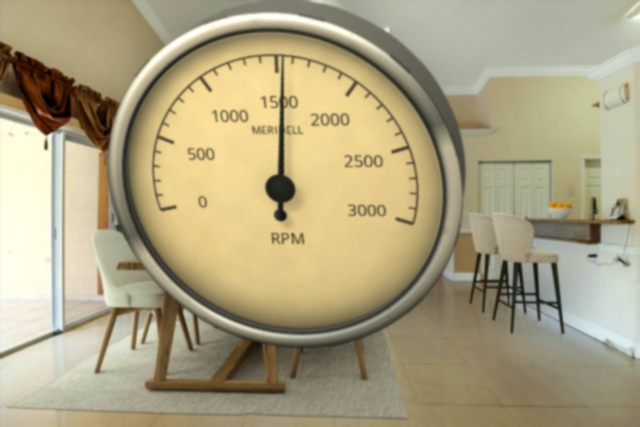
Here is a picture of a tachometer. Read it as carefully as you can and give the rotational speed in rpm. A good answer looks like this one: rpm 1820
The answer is rpm 1550
